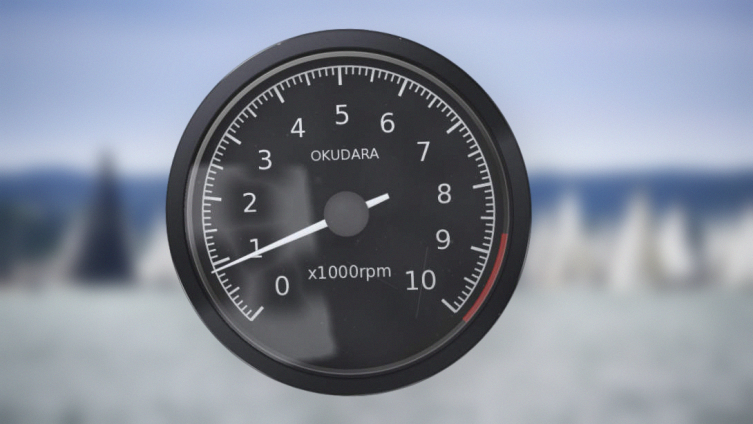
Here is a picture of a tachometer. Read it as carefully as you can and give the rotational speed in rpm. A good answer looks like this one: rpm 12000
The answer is rpm 900
